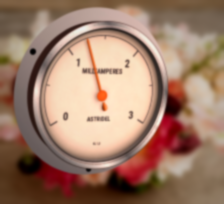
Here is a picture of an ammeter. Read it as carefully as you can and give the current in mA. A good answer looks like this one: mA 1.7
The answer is mA 1.25
